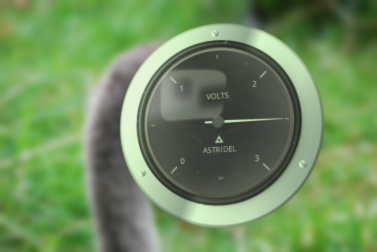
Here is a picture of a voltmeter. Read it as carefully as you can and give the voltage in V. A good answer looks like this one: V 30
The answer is V 2.5
